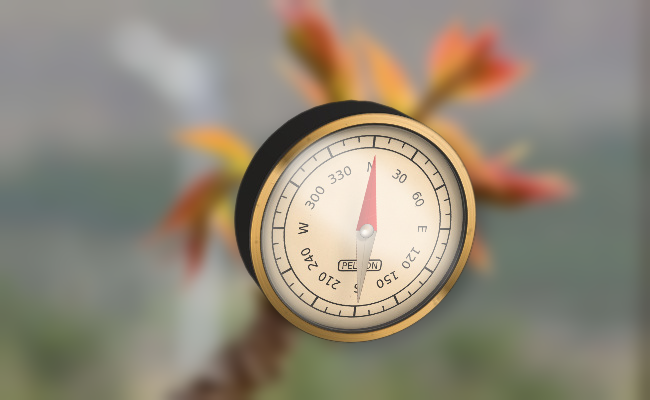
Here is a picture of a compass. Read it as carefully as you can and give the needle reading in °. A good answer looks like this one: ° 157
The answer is ° 0
